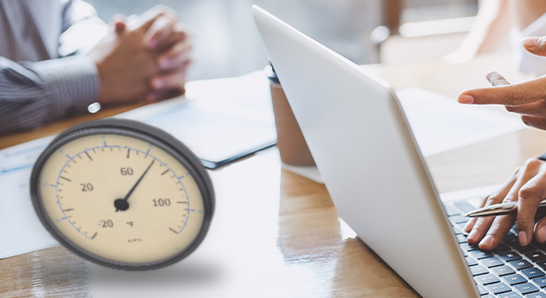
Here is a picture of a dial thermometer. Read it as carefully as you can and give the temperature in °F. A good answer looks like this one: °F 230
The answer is °F 72
